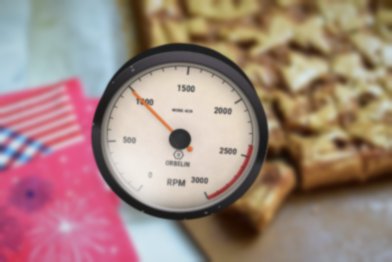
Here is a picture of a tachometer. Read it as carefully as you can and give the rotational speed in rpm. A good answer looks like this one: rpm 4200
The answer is rpm 1000
